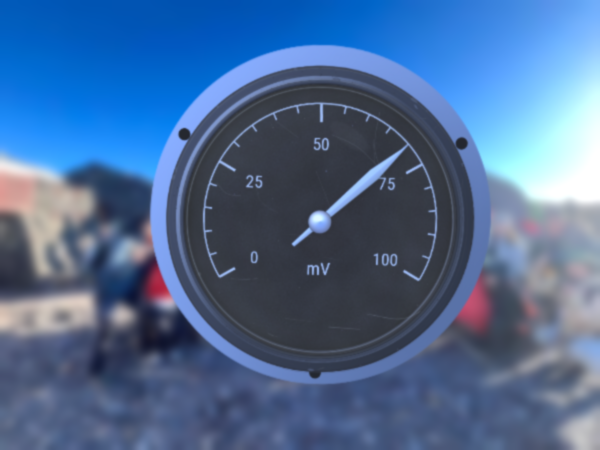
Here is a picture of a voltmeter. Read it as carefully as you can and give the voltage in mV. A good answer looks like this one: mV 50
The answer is mV 70
